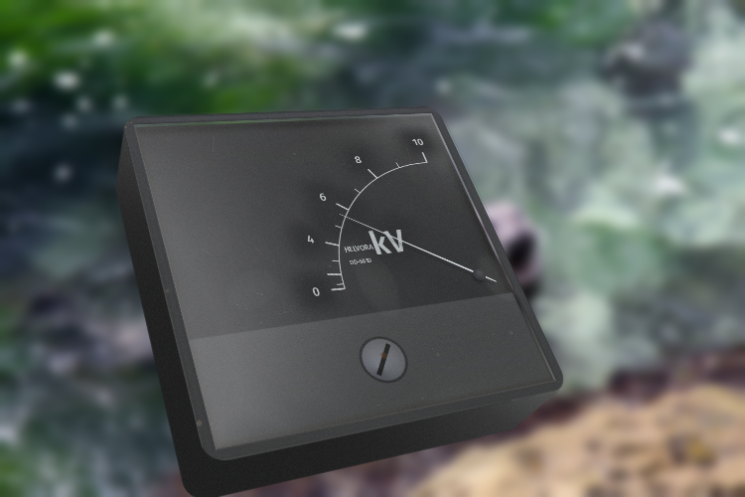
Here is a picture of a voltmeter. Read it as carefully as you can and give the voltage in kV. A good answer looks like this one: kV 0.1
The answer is kV 5.5
